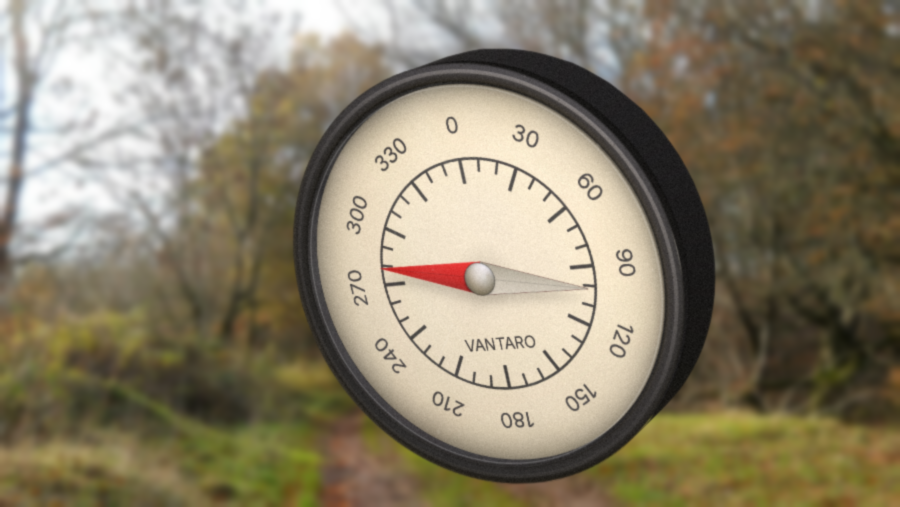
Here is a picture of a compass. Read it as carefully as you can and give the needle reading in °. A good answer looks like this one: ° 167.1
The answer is ° 280
